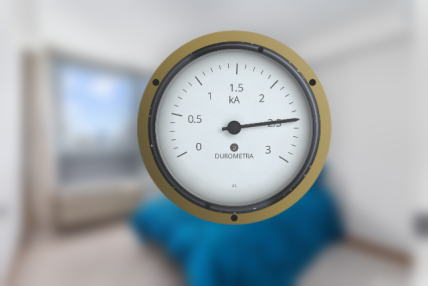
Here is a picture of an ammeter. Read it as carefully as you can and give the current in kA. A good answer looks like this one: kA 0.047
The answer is kA 2.5
